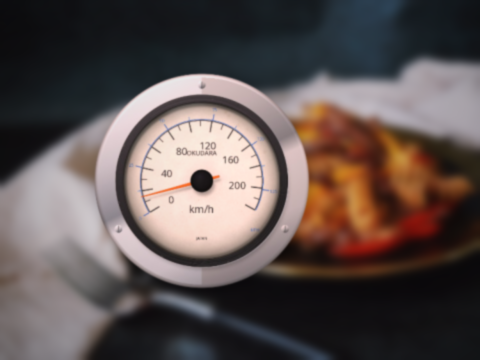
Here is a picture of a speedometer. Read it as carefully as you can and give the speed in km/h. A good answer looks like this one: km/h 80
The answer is km/h 15
